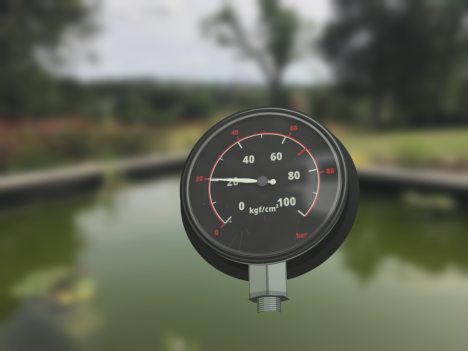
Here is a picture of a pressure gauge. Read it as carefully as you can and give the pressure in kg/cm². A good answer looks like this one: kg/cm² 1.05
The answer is kg/cm² 20
